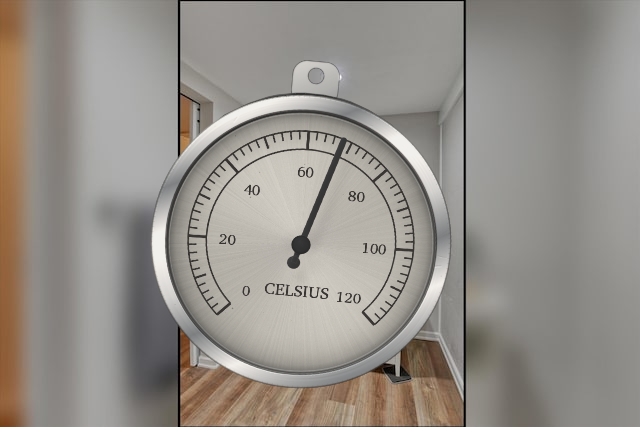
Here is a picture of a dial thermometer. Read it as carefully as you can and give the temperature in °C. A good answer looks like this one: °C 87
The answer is °C 68
